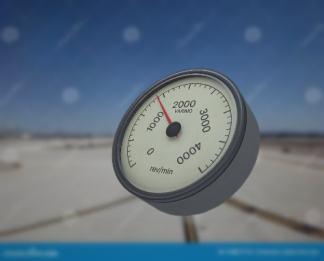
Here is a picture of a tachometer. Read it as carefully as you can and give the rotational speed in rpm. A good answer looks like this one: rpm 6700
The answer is rpm 1400
